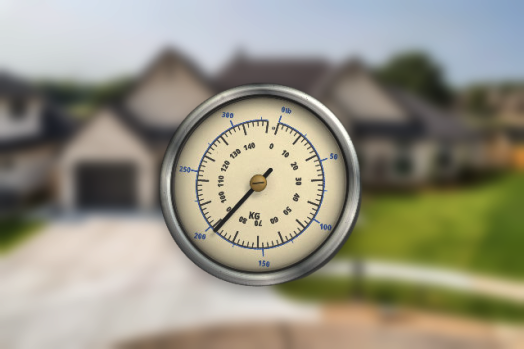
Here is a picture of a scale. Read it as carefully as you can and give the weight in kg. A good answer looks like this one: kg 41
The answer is kg 88
